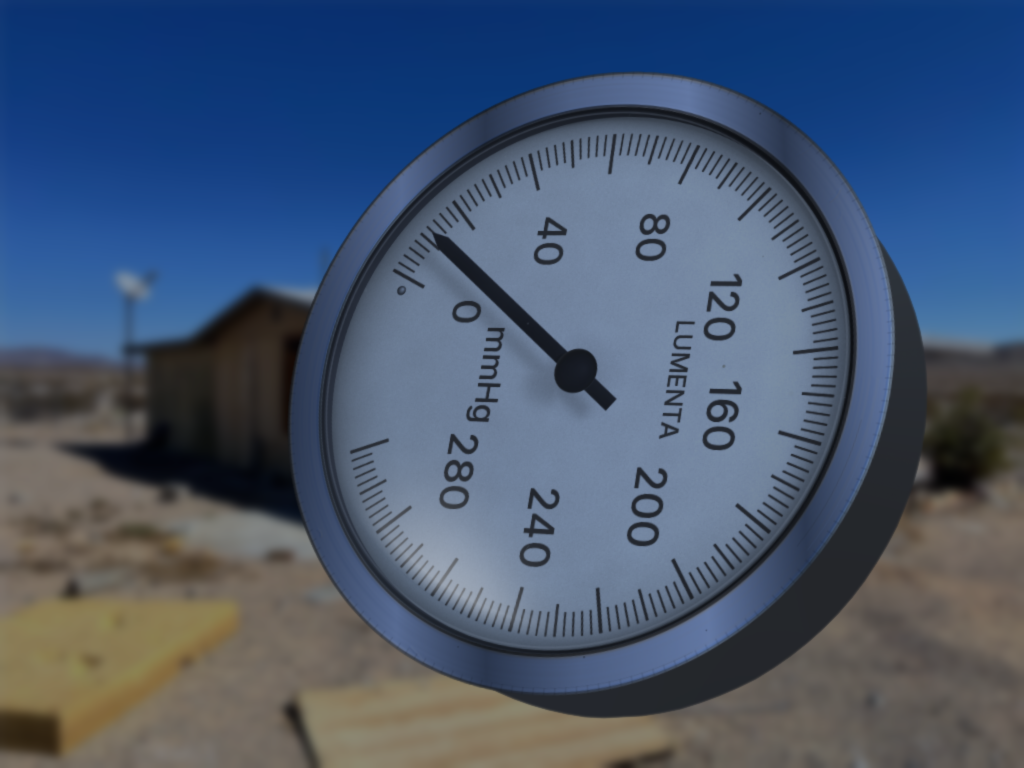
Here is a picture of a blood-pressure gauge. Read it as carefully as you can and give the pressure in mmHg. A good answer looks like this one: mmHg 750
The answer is mmHg 12
